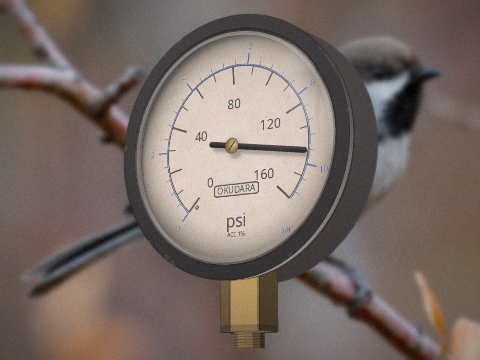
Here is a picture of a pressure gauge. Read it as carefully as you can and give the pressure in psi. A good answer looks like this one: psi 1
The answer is psi 140
